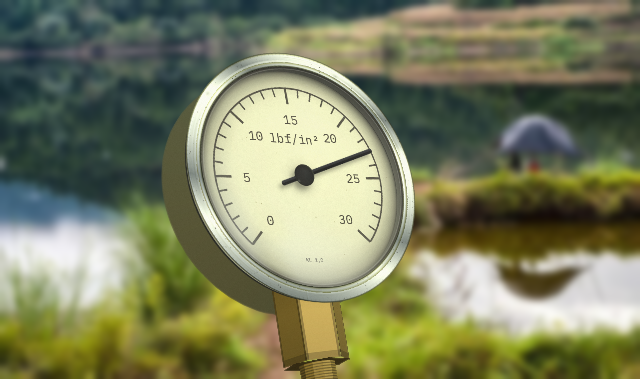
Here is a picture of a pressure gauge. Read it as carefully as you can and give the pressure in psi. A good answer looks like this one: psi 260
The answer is psi 23
